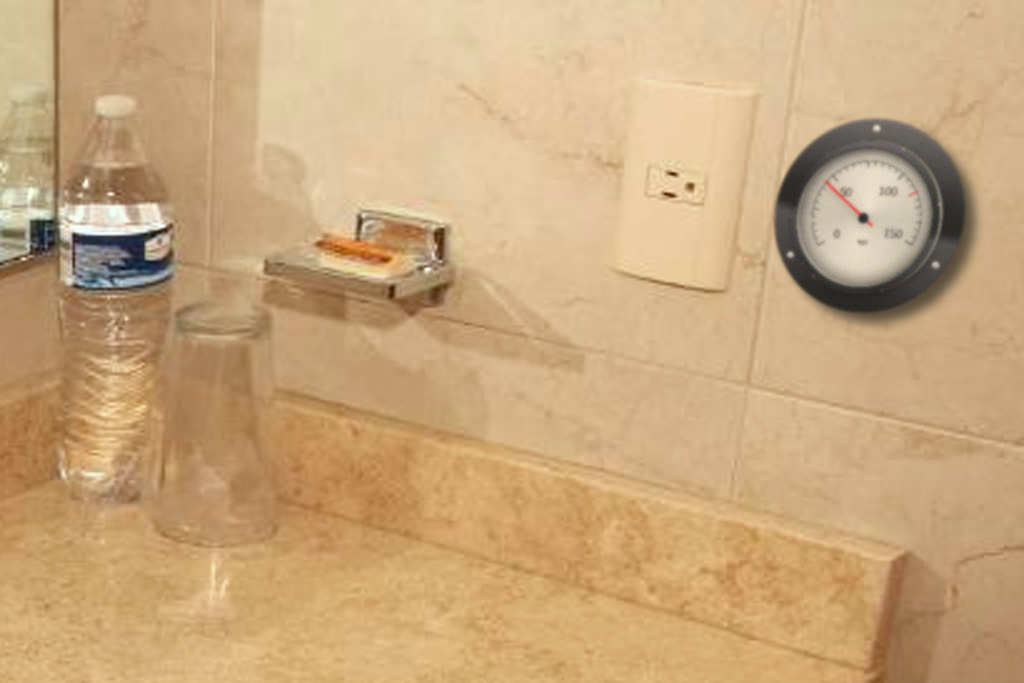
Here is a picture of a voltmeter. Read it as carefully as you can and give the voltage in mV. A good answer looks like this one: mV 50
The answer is mV 45
